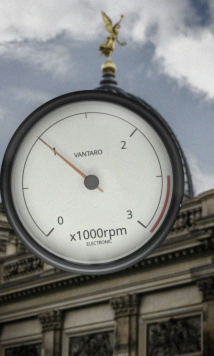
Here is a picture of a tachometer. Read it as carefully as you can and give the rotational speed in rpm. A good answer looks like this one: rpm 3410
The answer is rpm 1000
